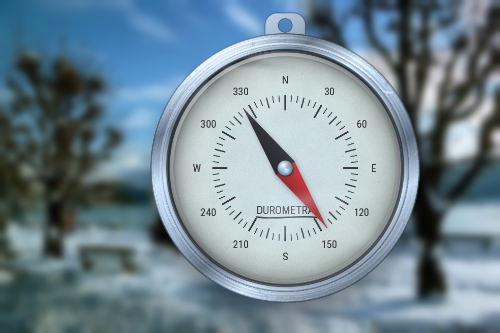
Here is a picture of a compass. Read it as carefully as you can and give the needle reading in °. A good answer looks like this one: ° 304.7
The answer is ° 145
